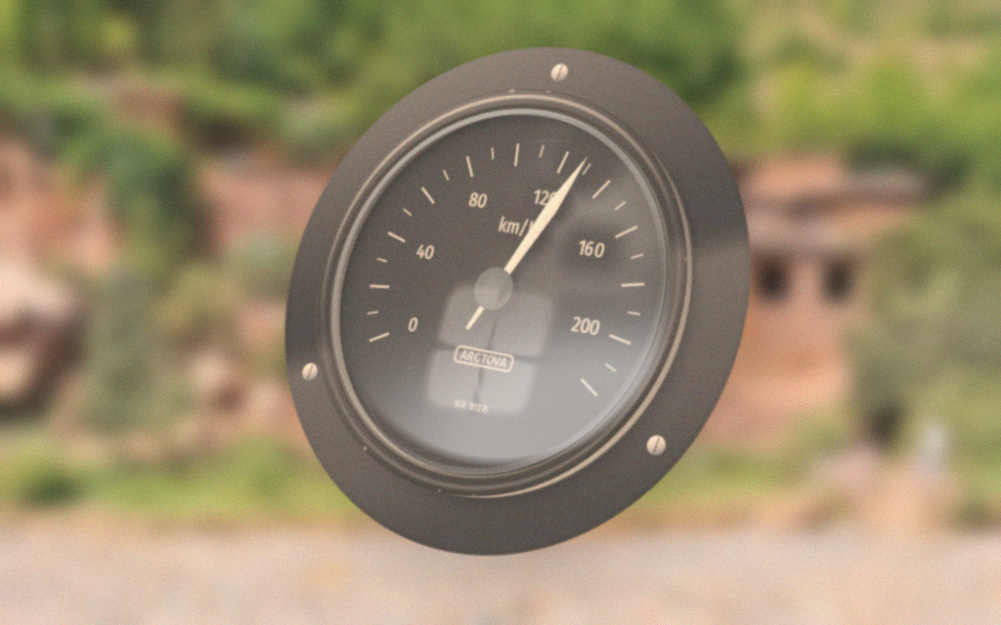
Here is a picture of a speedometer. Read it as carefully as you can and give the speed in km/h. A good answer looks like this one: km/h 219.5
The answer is km/h 130
